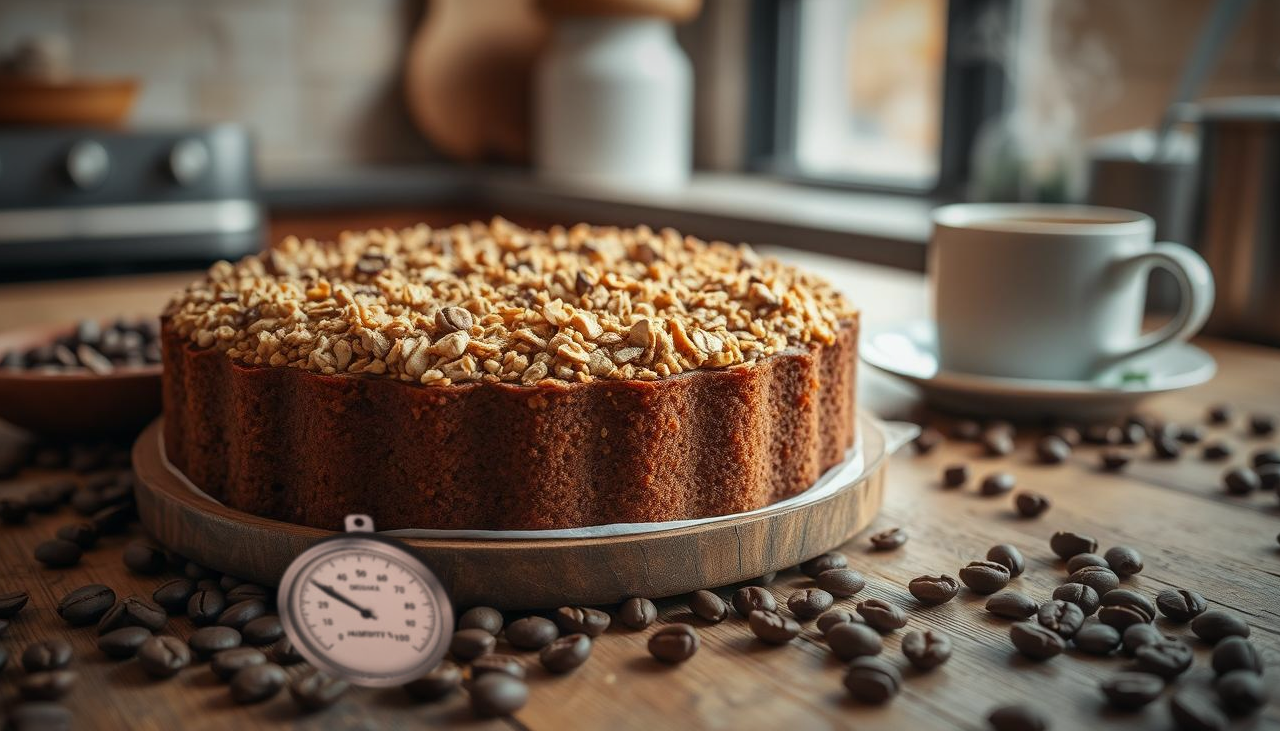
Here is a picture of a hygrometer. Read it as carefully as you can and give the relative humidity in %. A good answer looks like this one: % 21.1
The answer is % 30
